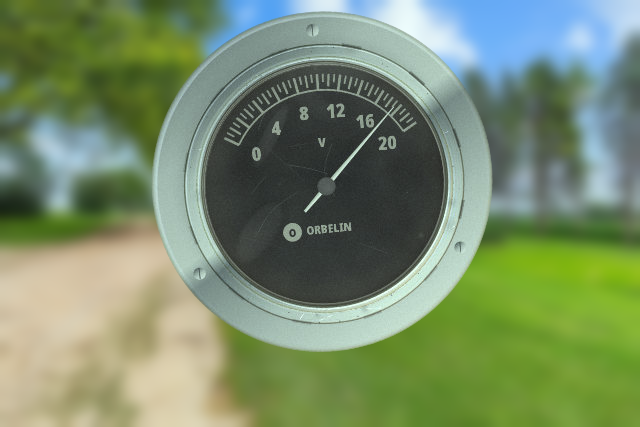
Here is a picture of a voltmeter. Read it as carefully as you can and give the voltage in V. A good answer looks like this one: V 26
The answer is V 17.5
